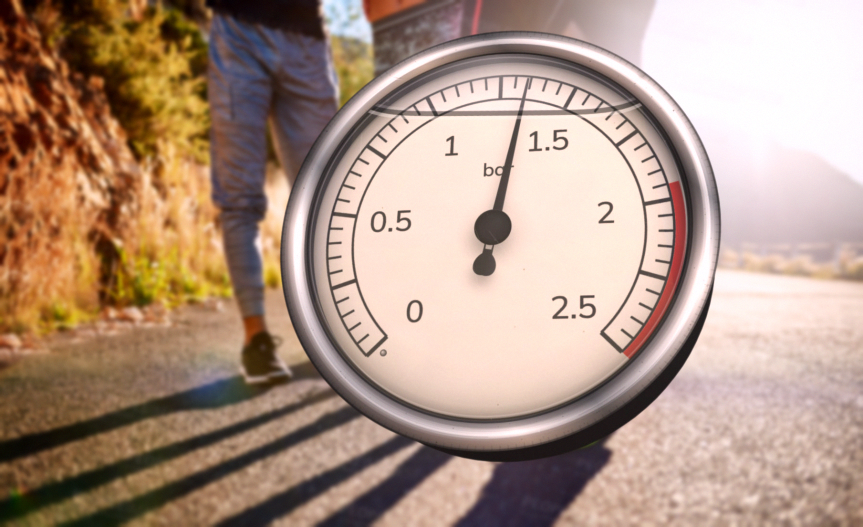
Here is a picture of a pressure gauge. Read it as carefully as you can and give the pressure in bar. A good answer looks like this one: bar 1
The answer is bar 1.35
